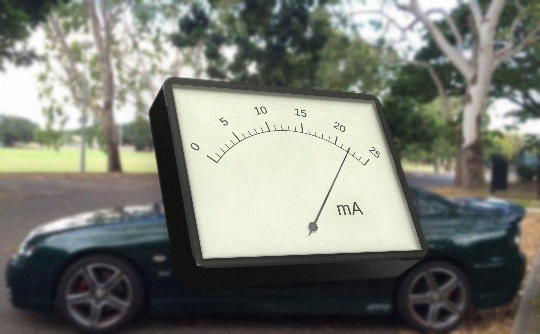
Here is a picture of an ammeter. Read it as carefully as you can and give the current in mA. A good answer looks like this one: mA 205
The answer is mA 22
